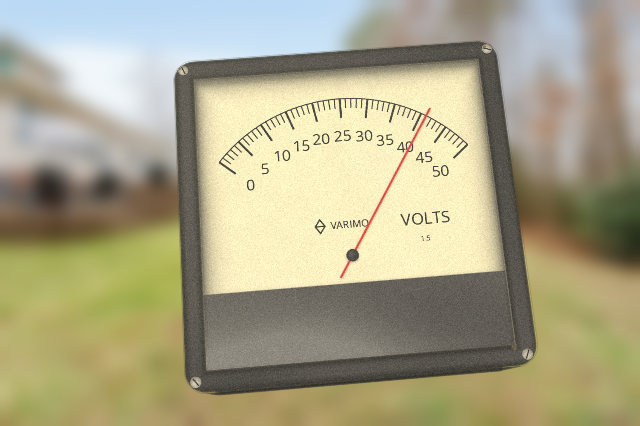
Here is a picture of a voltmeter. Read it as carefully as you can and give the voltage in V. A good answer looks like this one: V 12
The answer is V 41
